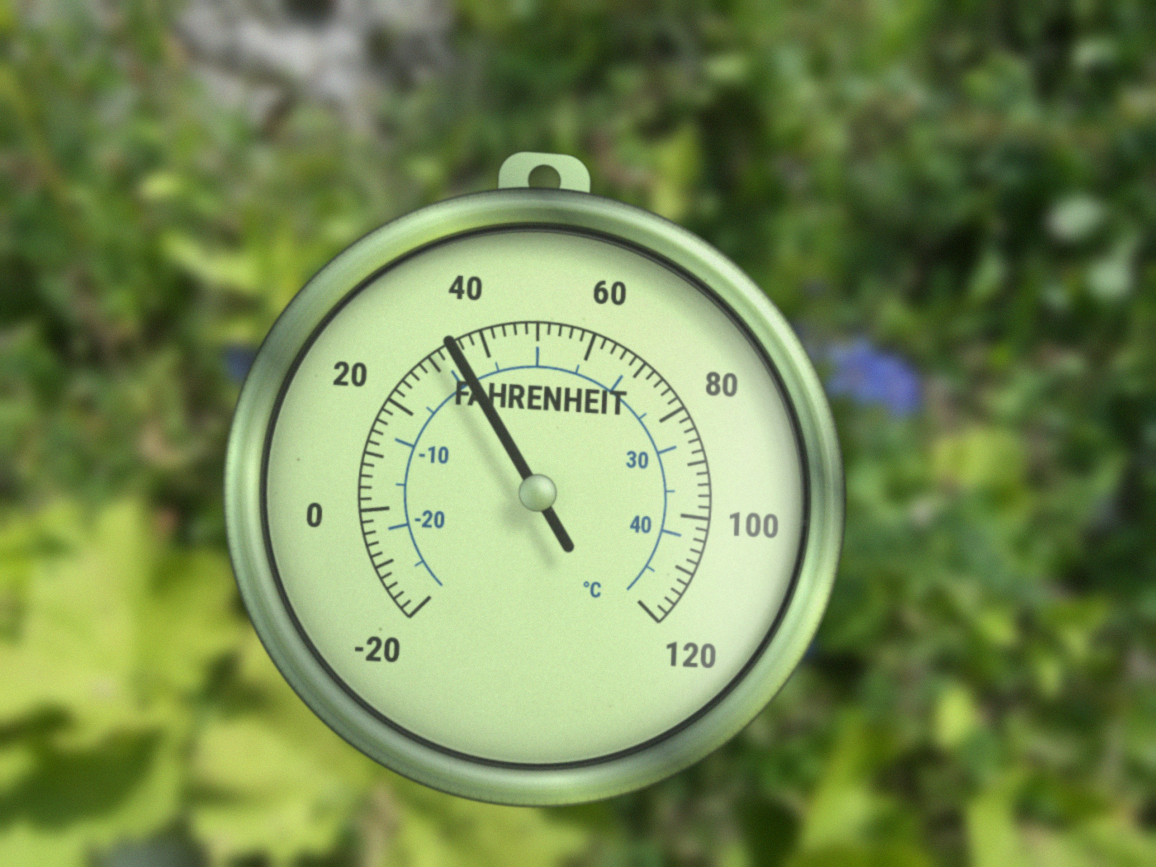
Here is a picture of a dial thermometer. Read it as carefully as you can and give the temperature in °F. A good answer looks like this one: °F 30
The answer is °F 34
